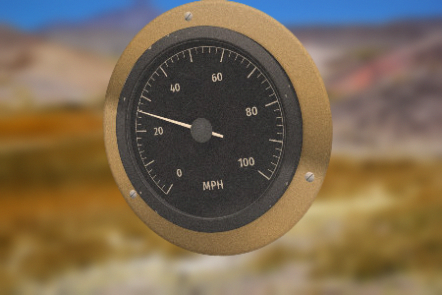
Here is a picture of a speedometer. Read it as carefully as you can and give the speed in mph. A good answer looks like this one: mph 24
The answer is mph 26
